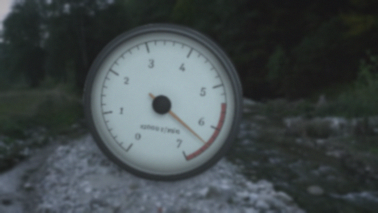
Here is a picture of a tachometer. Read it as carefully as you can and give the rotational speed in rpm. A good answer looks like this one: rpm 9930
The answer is rpm 6400
